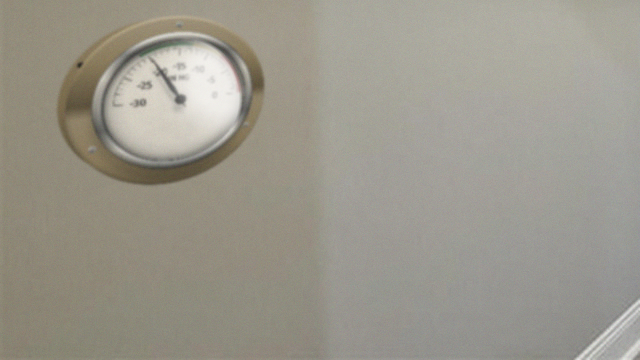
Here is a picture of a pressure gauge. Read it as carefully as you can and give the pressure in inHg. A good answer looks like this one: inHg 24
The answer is inHg -20
